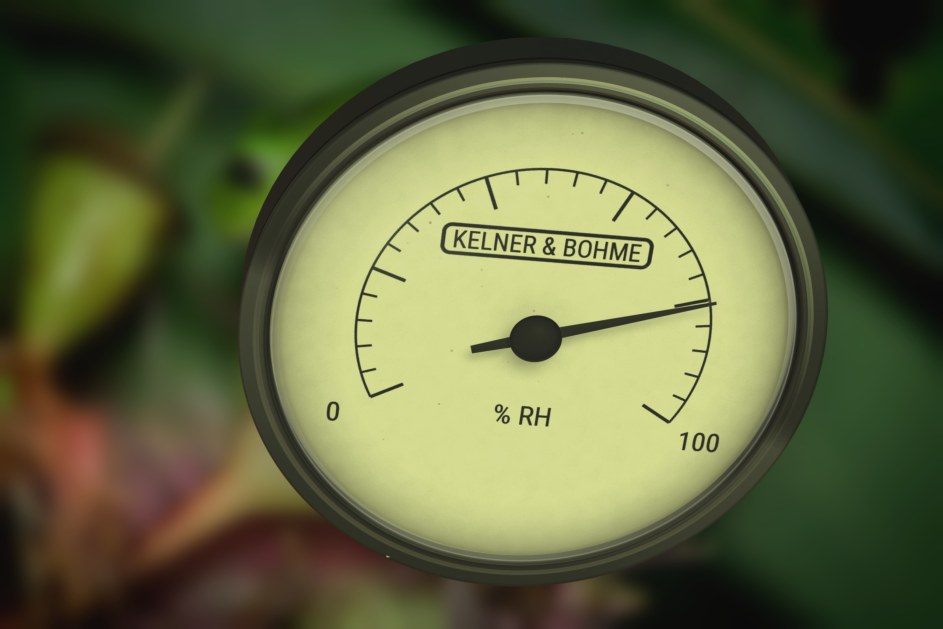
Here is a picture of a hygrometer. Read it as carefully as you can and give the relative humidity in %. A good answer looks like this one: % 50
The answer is % 80
